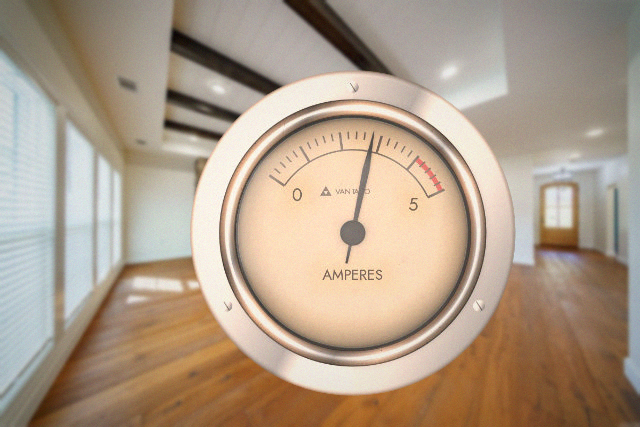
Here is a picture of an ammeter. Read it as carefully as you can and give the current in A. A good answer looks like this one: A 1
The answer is A 2.8
